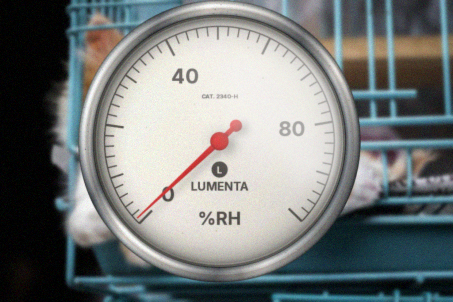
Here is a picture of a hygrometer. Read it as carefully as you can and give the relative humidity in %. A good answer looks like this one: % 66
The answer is % 1
